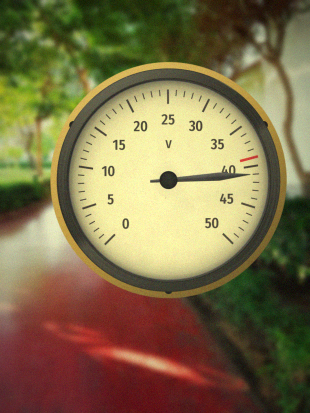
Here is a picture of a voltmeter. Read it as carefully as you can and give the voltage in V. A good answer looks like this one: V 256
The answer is V 41
